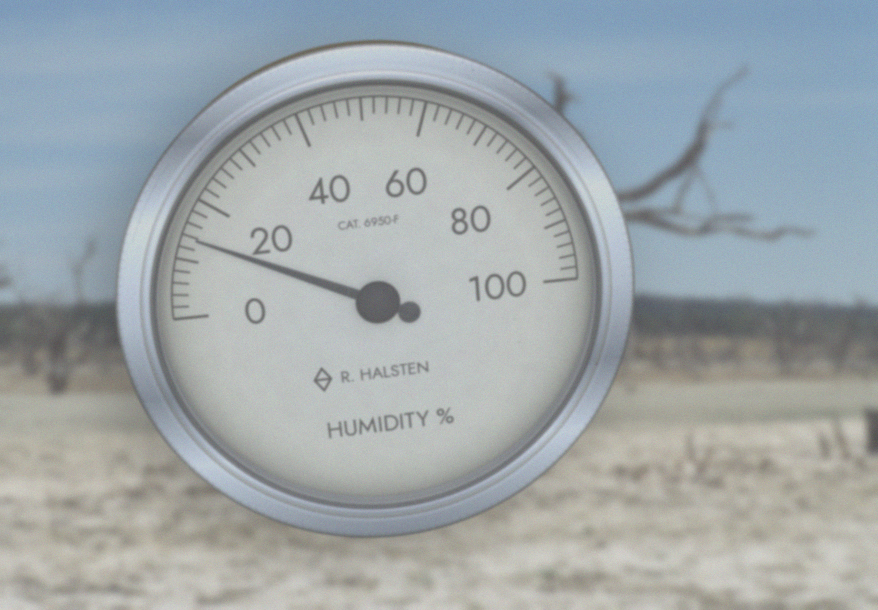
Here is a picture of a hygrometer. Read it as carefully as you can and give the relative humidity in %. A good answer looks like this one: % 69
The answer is % 14
